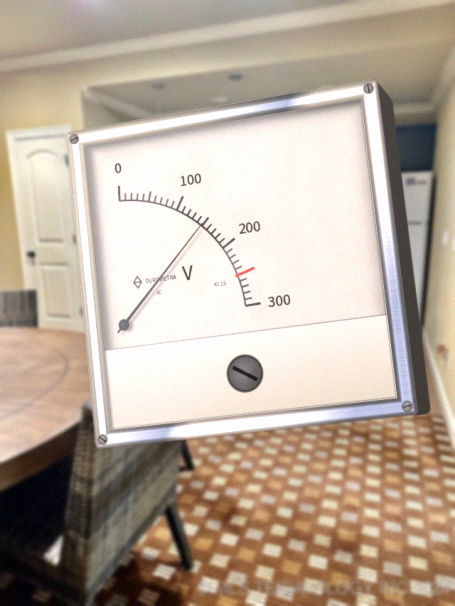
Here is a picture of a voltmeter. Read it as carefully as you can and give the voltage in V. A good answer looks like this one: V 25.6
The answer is V 150
